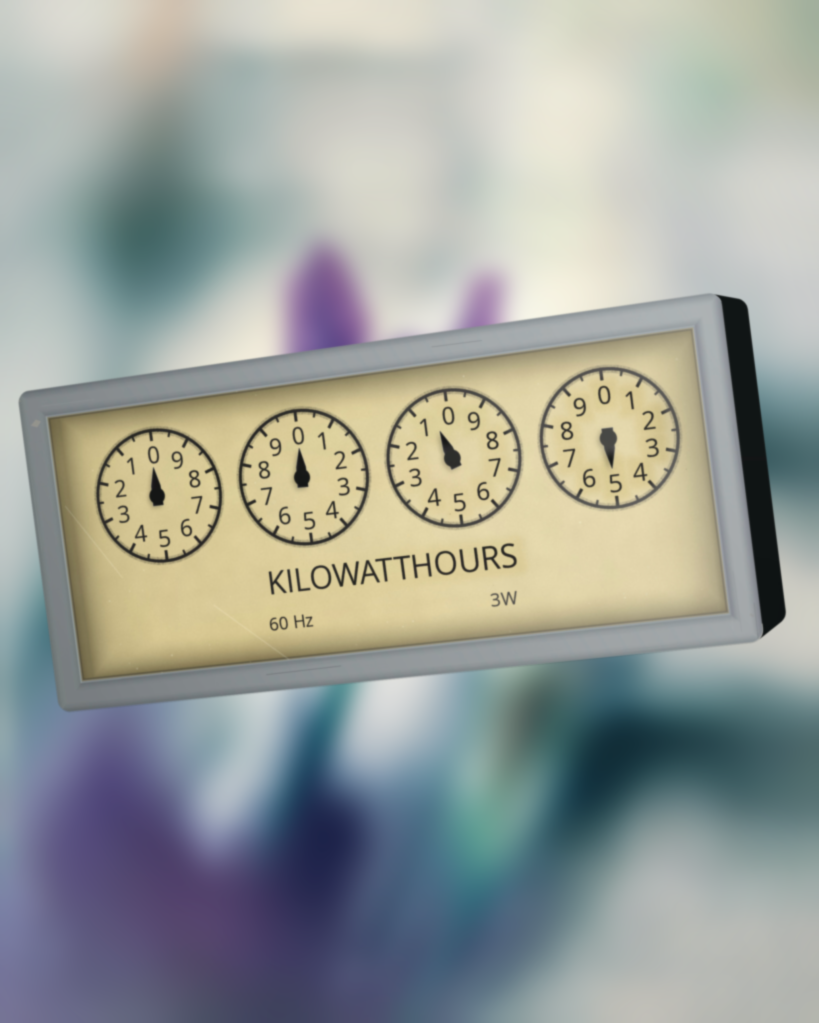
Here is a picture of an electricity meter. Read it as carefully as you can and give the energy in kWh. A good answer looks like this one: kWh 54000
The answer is kWh 5
